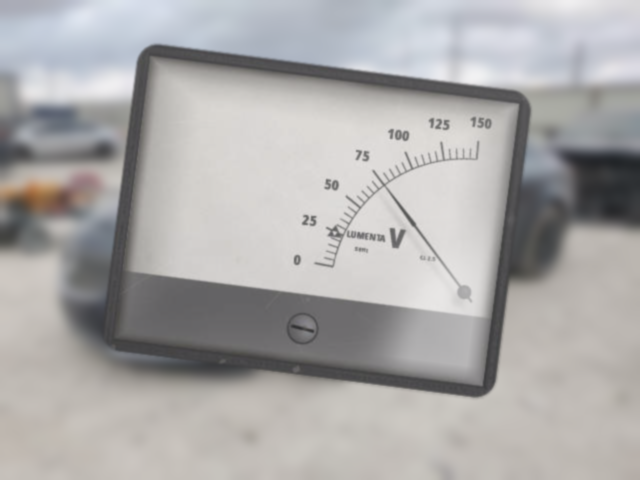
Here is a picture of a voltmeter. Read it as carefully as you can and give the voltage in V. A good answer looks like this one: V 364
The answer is V 75
